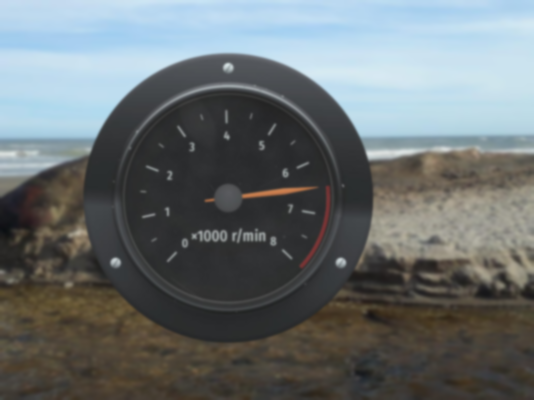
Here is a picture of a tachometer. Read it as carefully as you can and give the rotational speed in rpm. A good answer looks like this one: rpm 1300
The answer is rpm 6500
